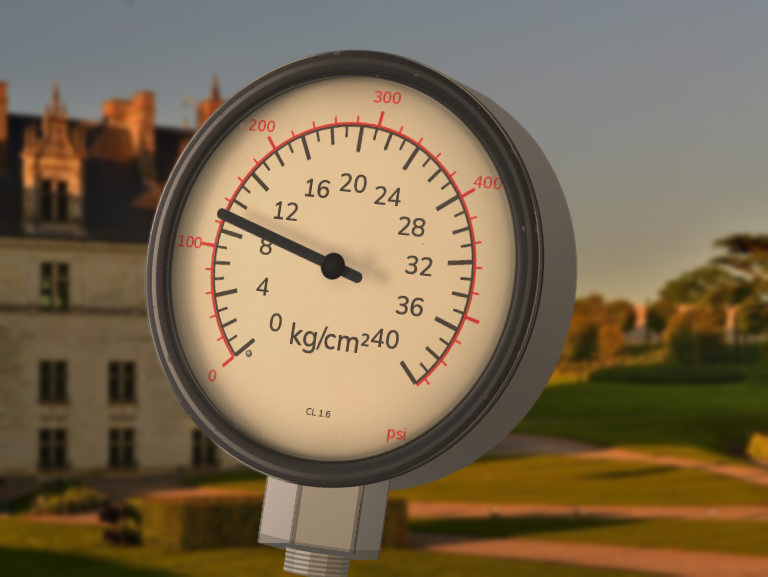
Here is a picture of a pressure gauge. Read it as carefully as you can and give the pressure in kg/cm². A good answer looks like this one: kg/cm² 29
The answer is kg/cm² 9
